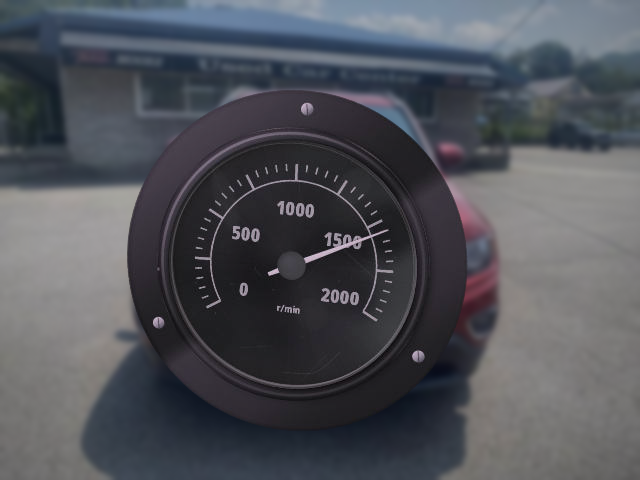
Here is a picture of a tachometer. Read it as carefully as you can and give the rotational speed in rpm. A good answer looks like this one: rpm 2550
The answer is rpm 1550
